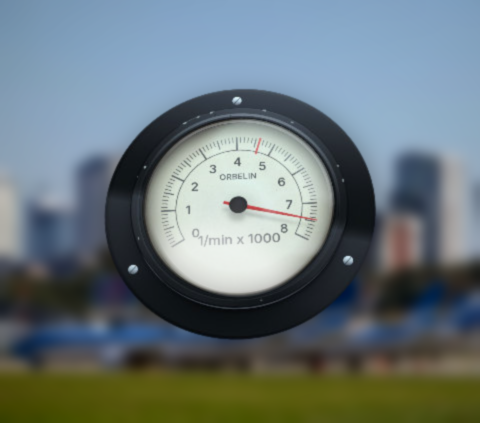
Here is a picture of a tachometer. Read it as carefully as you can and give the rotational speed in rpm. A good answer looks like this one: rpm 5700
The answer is rpm 7500
